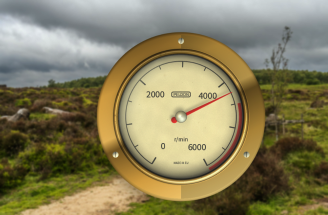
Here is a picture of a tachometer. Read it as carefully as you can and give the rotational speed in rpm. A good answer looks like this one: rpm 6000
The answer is rpm 4250
